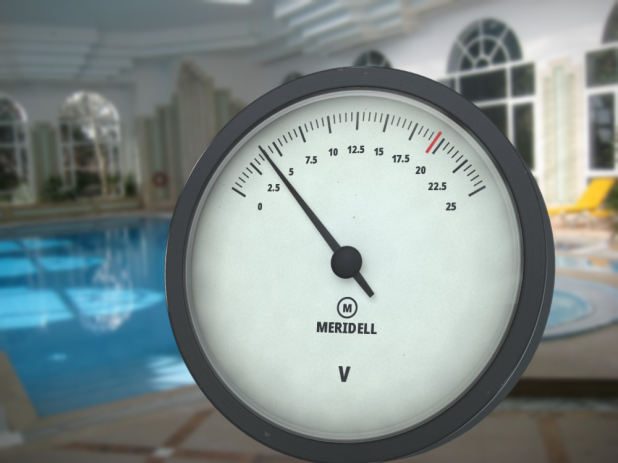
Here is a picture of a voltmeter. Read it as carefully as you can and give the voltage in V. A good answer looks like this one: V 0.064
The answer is V 4
